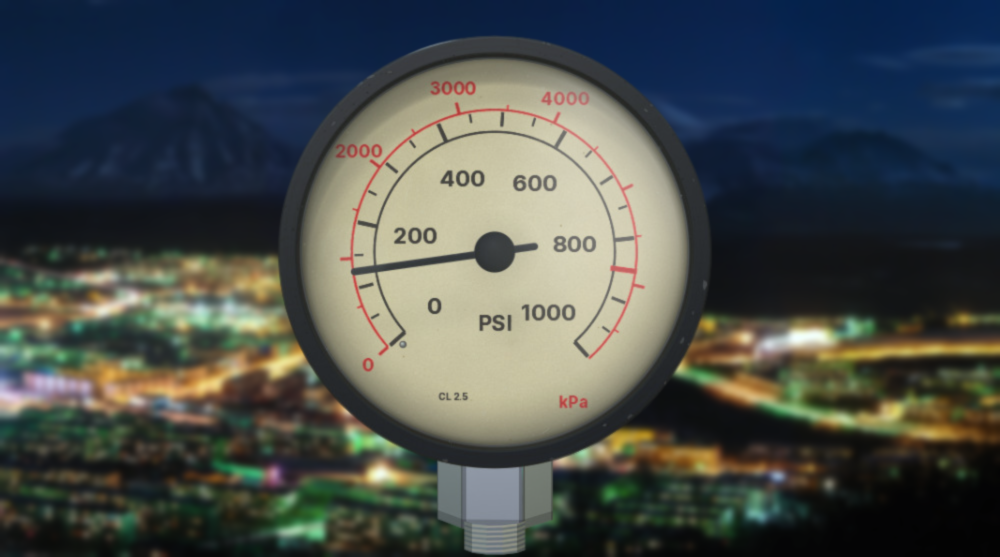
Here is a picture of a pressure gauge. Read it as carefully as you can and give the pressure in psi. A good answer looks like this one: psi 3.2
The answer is psi 125
